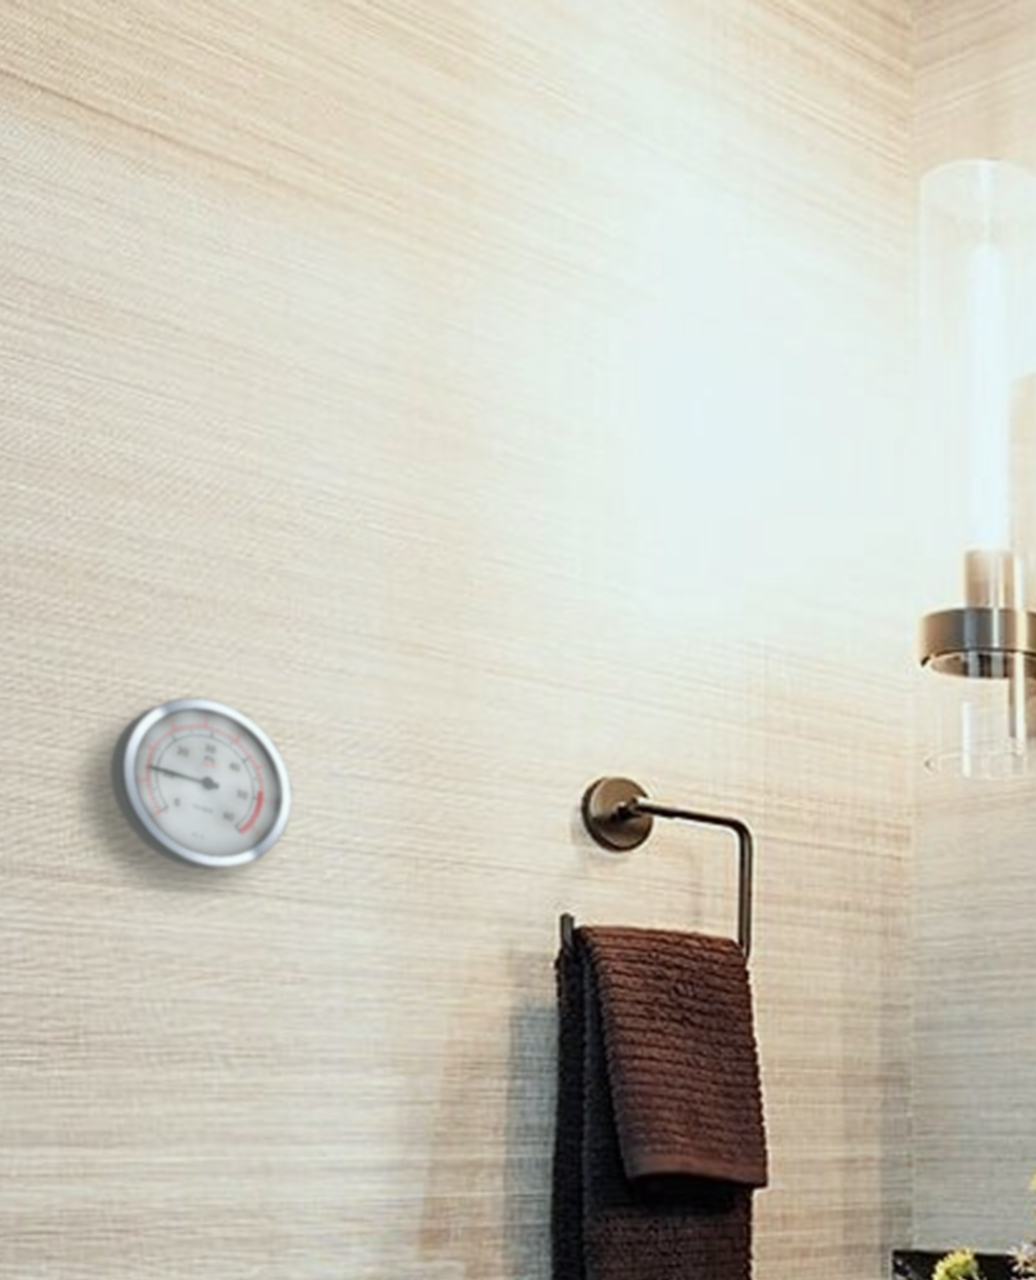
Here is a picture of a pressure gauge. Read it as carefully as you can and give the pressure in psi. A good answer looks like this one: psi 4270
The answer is psi 10
